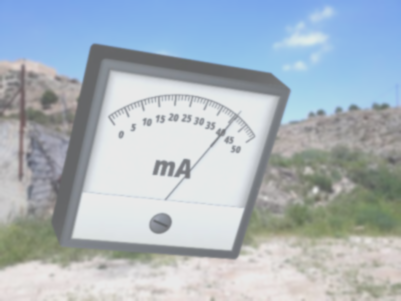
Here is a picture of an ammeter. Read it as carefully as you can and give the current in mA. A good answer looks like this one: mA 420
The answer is mA 40
